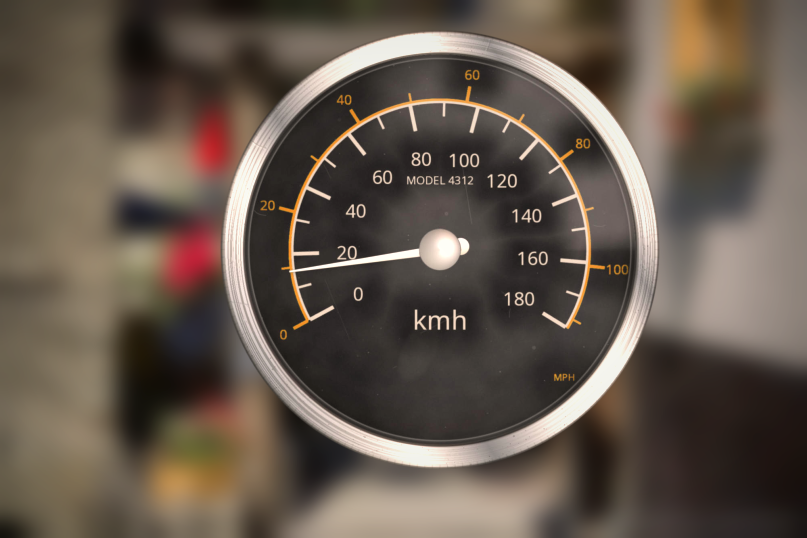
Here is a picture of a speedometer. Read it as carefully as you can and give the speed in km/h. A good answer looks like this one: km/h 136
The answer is km/h 15
